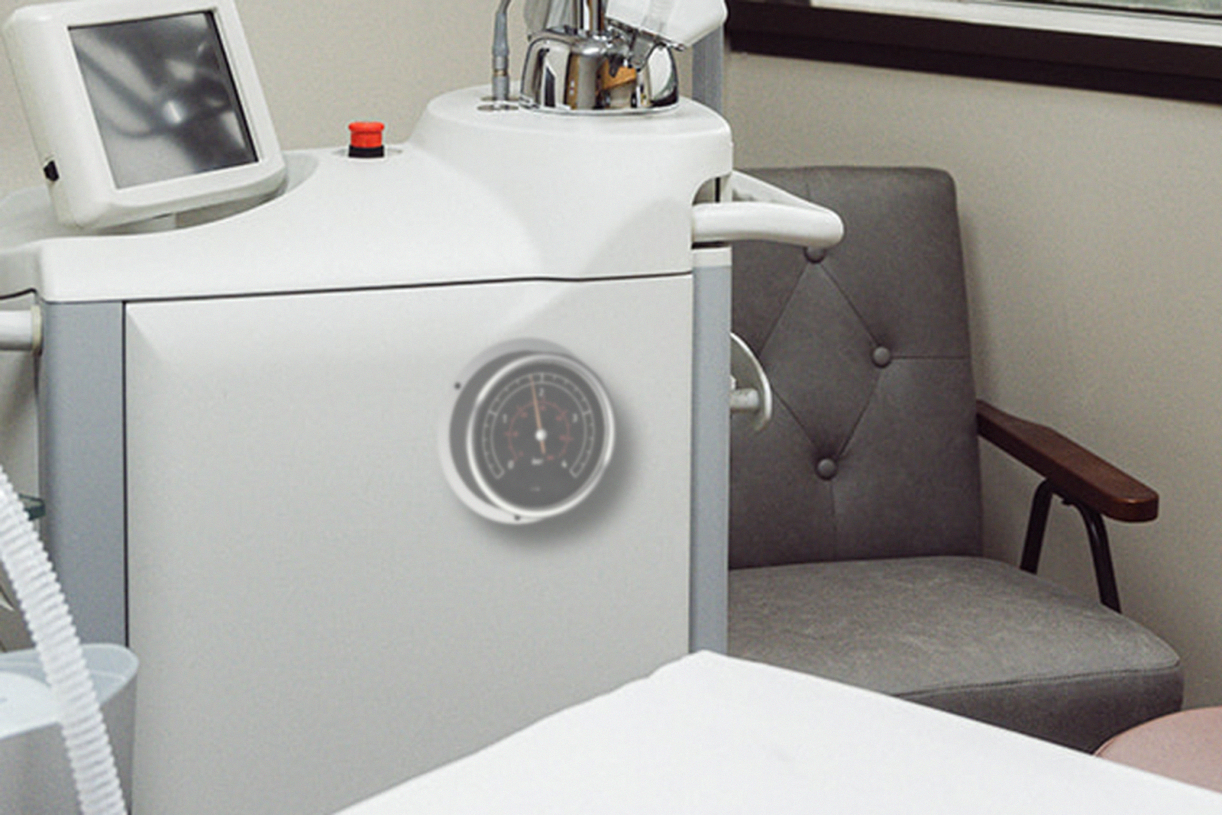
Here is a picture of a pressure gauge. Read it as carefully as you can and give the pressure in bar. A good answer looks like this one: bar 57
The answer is bar 1.8
